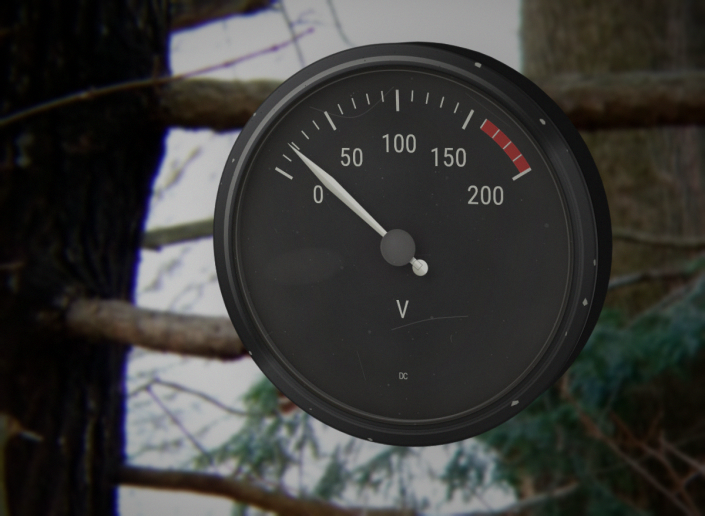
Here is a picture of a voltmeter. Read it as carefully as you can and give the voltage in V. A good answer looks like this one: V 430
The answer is V 20
